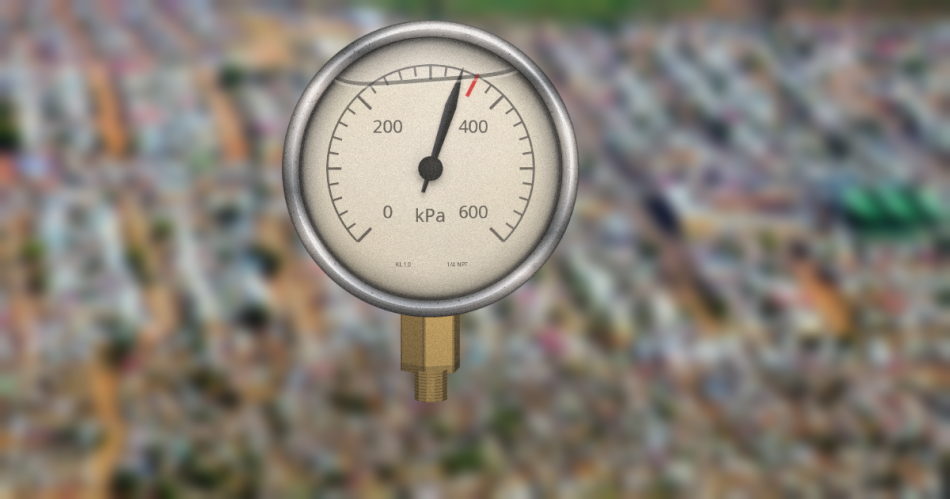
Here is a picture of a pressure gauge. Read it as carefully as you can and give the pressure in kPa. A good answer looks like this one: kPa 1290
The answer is kPa 340
